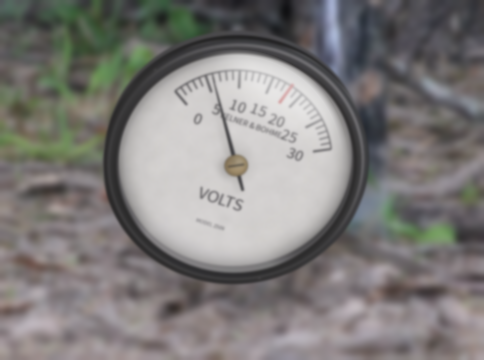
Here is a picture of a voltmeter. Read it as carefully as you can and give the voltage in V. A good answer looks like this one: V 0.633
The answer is V 6
